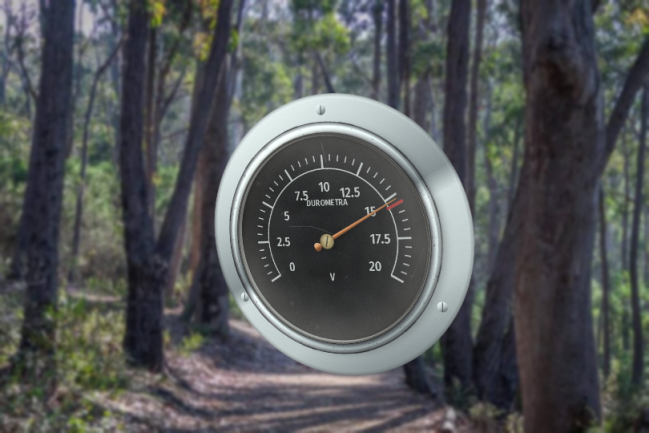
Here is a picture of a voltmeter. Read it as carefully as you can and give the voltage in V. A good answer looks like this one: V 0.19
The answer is V 15.25
